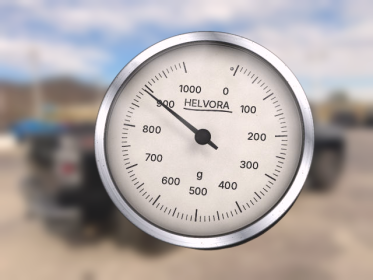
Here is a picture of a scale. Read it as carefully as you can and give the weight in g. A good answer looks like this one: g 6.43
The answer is g 890
